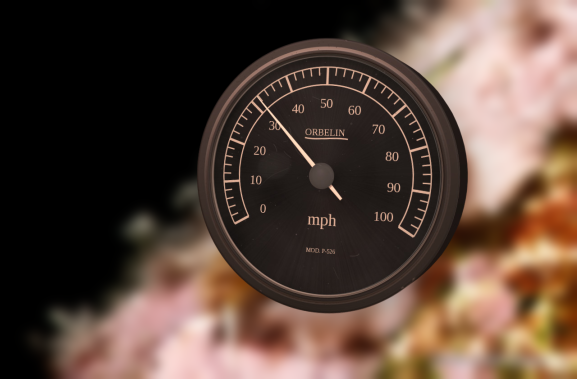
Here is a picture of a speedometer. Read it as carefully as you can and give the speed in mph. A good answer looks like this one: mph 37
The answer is mph 32
